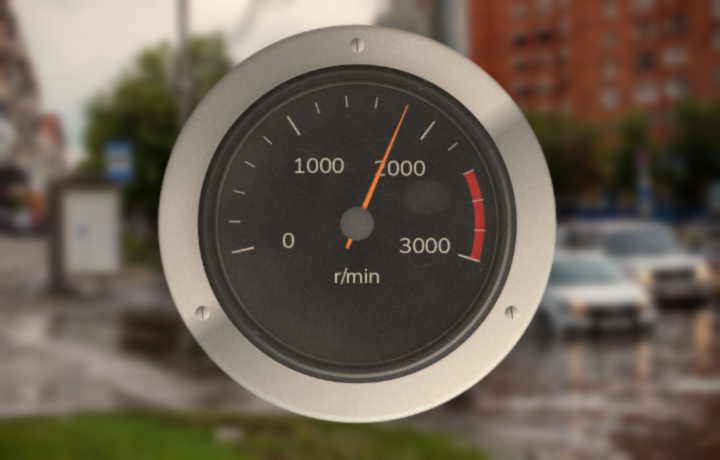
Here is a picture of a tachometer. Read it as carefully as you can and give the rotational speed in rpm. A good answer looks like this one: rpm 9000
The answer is rpm 1800
